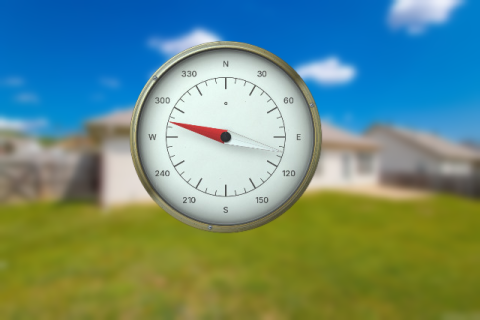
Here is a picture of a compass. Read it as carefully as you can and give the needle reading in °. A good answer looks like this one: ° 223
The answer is ° 285
